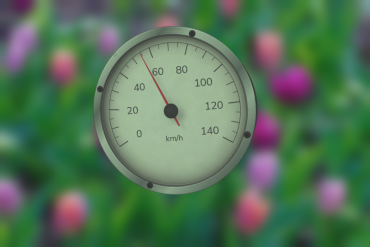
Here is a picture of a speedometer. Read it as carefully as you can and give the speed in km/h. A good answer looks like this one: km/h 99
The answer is km/h 55
